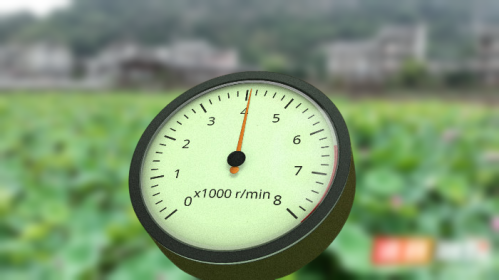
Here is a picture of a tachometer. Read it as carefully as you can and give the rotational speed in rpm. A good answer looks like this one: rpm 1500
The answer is rpm 4100
